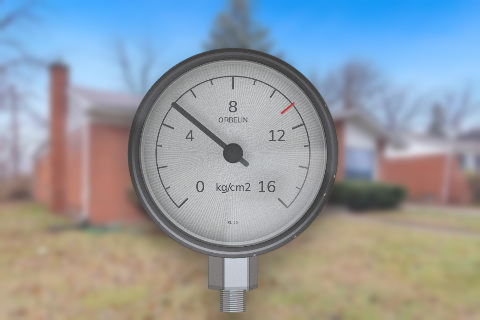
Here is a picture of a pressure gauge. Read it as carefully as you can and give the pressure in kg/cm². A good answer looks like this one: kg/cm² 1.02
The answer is kg/cm² 5
